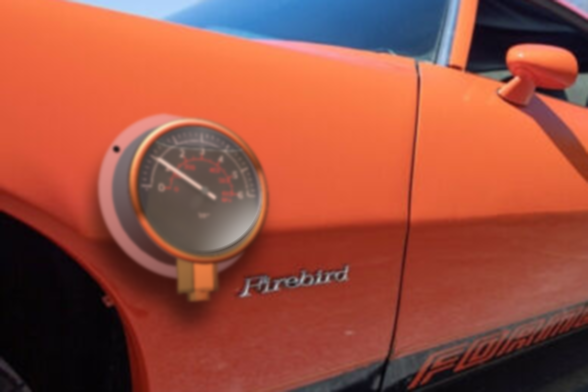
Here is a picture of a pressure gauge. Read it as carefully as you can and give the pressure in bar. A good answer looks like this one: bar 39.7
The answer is bar 1
